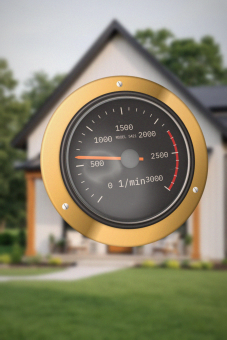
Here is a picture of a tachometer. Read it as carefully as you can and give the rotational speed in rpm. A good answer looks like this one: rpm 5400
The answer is rpm 600
